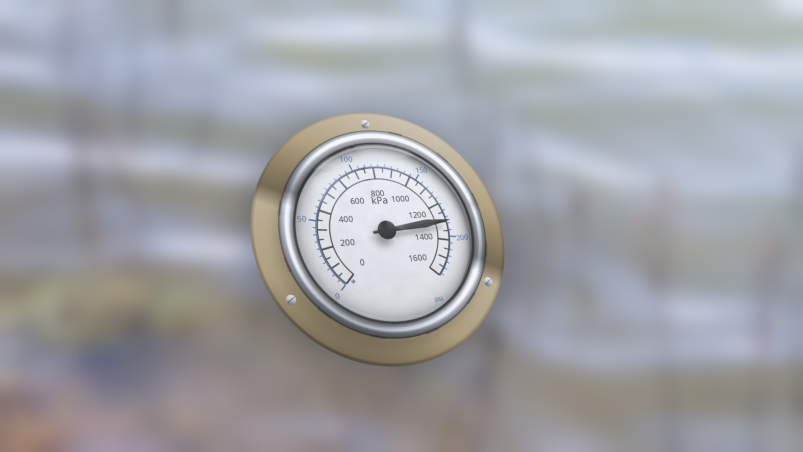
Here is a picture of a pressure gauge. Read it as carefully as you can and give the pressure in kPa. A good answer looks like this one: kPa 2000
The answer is kPa 1300
